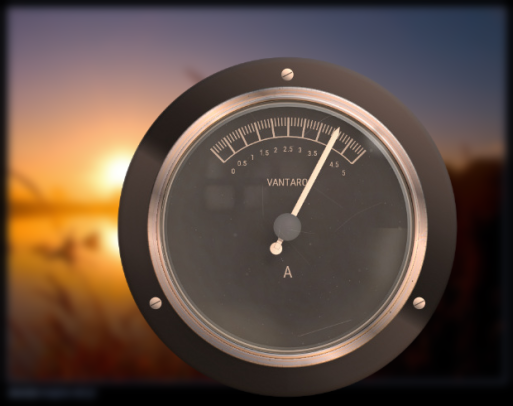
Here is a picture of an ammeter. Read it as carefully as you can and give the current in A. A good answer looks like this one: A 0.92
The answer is A 4
